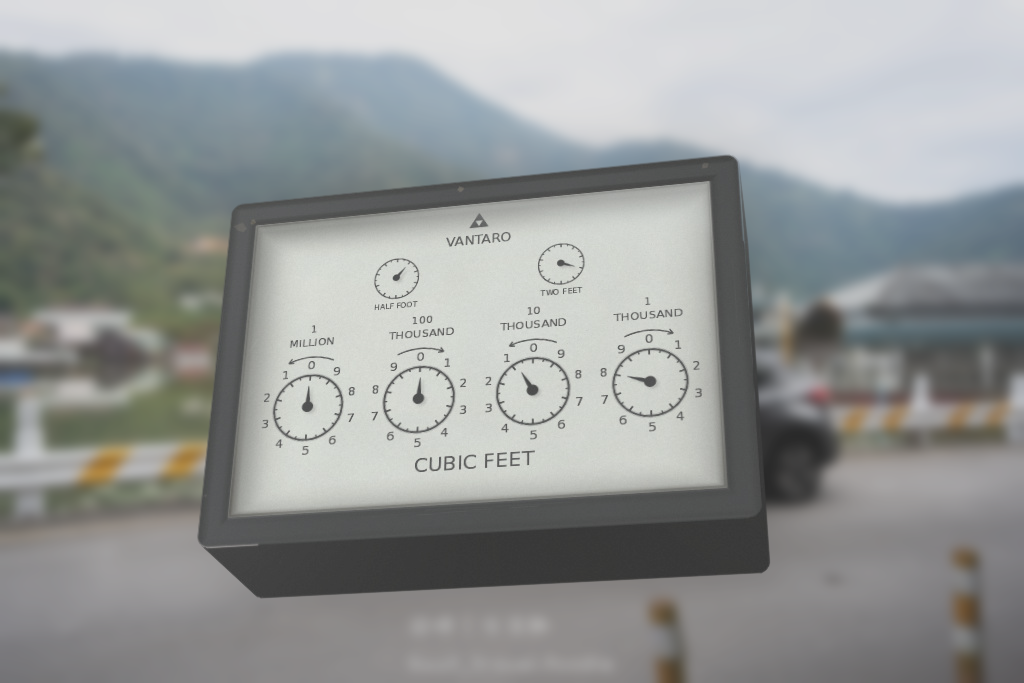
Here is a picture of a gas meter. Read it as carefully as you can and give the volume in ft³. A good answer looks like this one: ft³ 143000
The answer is ft³ 800
